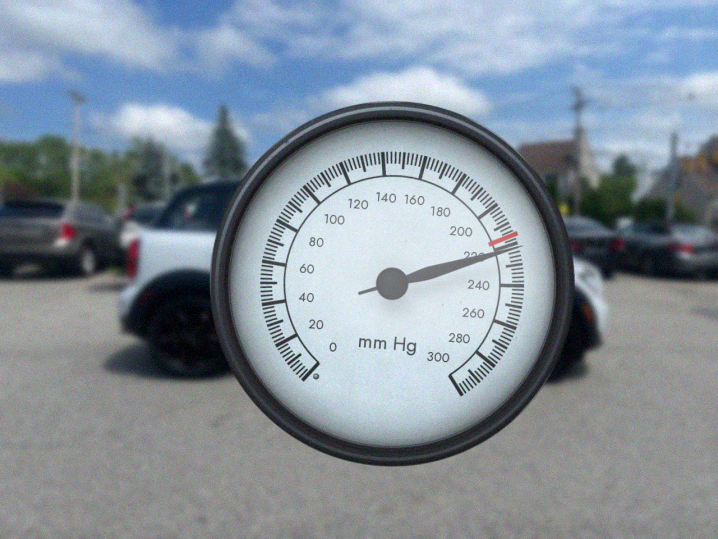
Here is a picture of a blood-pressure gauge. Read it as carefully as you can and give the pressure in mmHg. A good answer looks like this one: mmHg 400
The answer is mmHg 222
